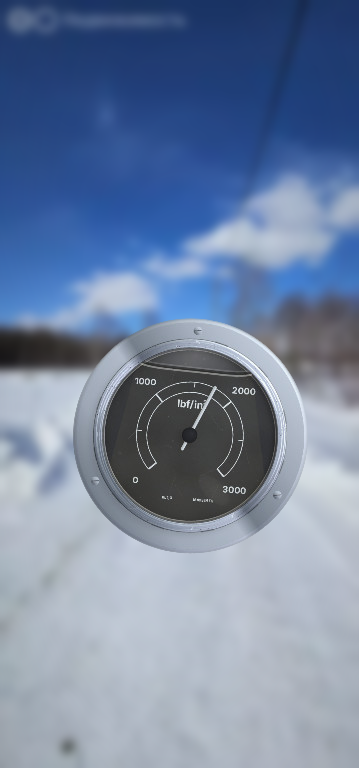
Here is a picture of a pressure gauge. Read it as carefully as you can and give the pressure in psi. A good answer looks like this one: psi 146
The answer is psi 1750
